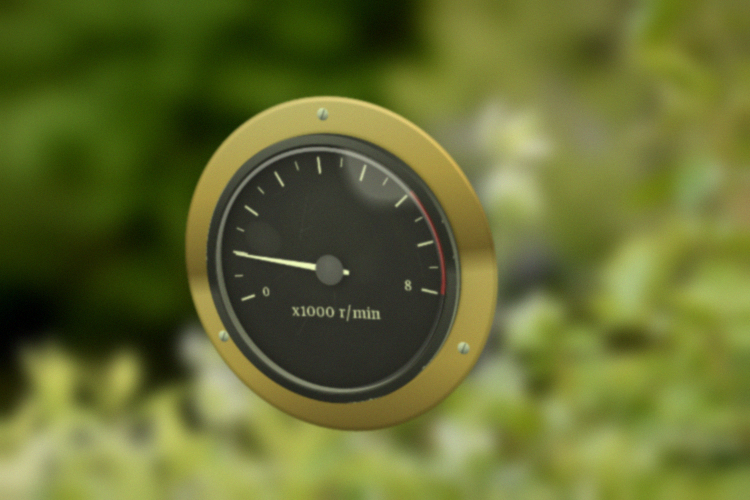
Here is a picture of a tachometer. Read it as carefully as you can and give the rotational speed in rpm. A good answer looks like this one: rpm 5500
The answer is rpm 1000
